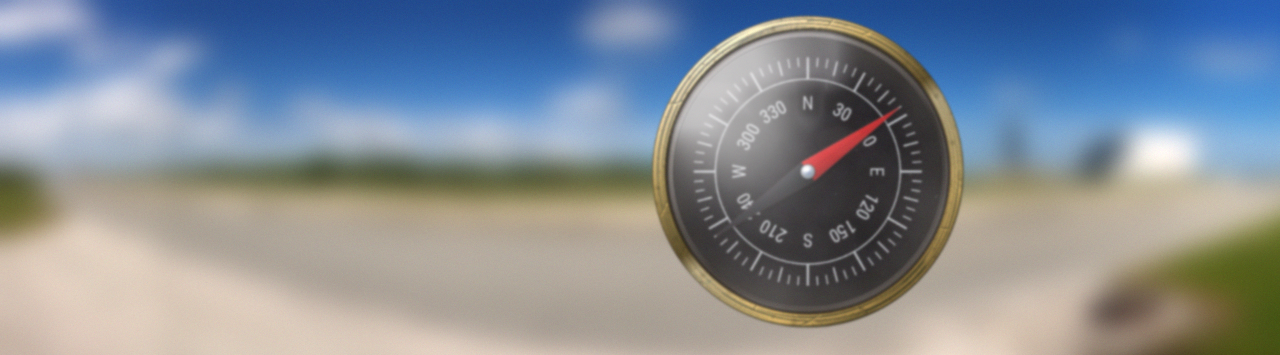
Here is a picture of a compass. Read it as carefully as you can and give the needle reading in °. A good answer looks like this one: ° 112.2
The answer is ° 55
